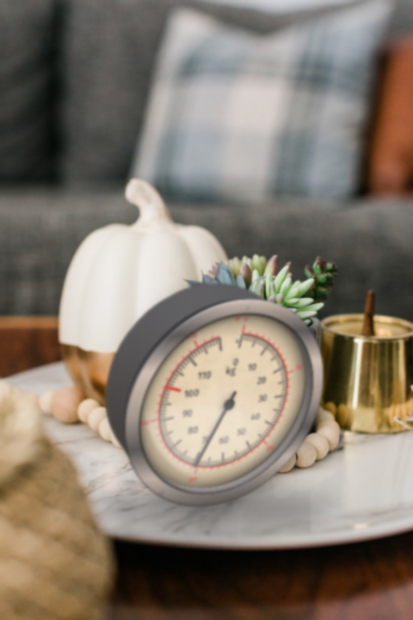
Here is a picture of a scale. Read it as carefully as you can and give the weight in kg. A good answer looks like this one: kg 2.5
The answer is kg 70
